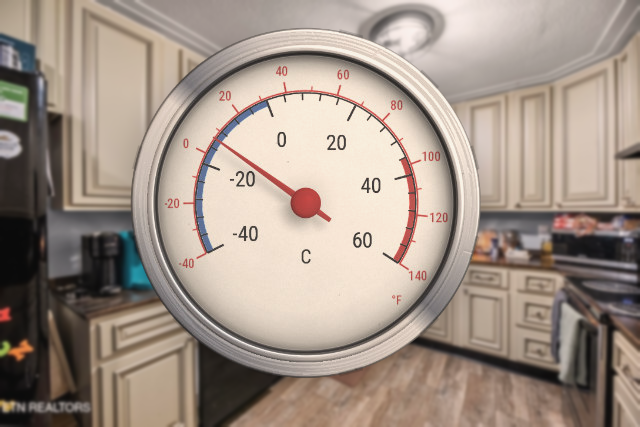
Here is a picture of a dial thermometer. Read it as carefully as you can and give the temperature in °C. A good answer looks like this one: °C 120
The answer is °C -14
